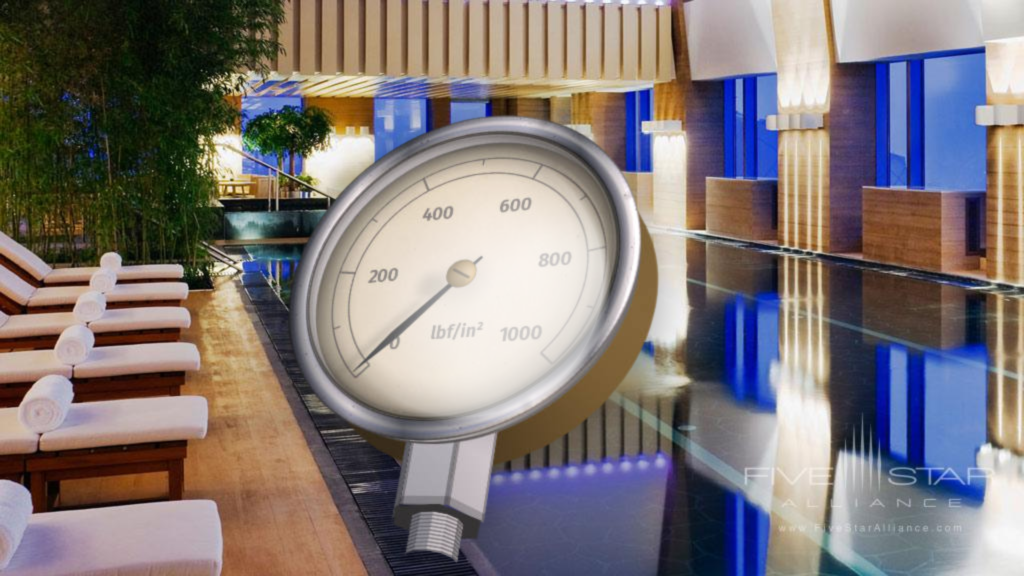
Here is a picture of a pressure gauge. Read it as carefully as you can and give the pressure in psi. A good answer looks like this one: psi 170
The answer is psi 0
